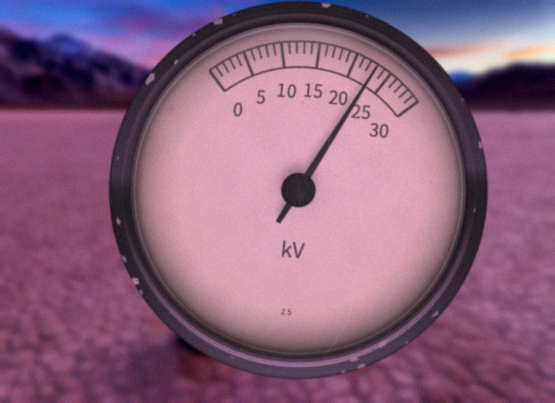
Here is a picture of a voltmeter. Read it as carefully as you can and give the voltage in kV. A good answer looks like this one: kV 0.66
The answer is kV 23
